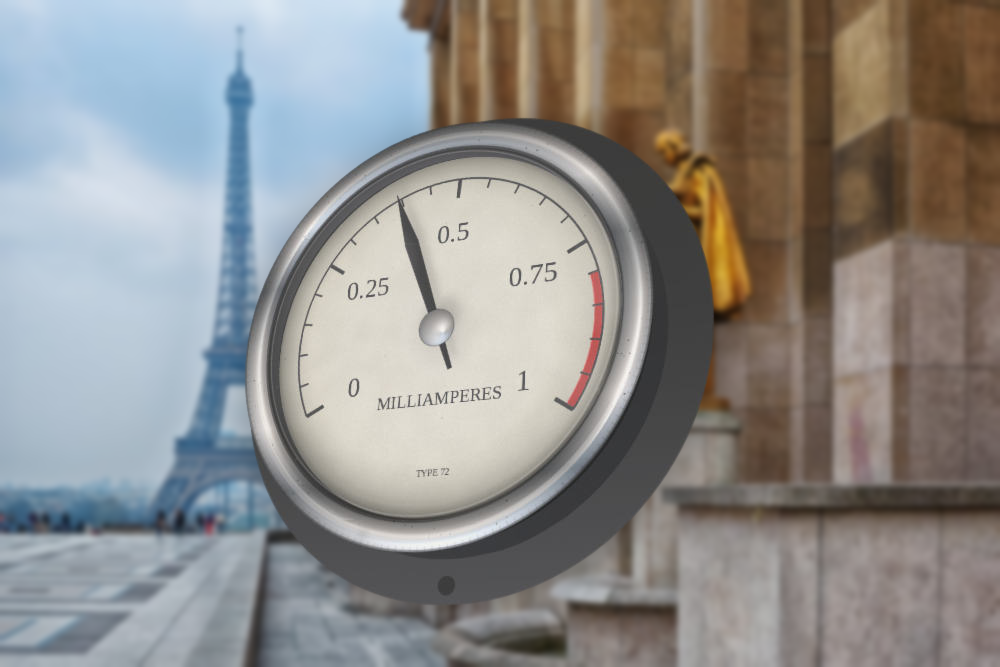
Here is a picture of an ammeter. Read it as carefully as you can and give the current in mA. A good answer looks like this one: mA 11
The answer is mA 0.4
